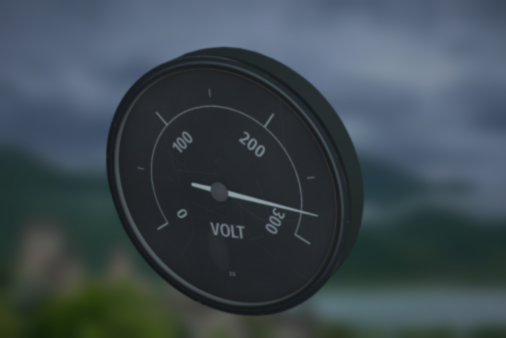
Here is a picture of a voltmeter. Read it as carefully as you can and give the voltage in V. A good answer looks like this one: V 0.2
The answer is V 275
